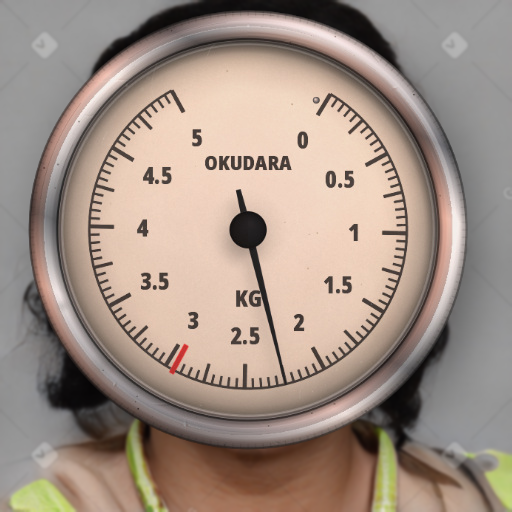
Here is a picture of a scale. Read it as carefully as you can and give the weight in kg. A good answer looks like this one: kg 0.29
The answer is kg 2.25
